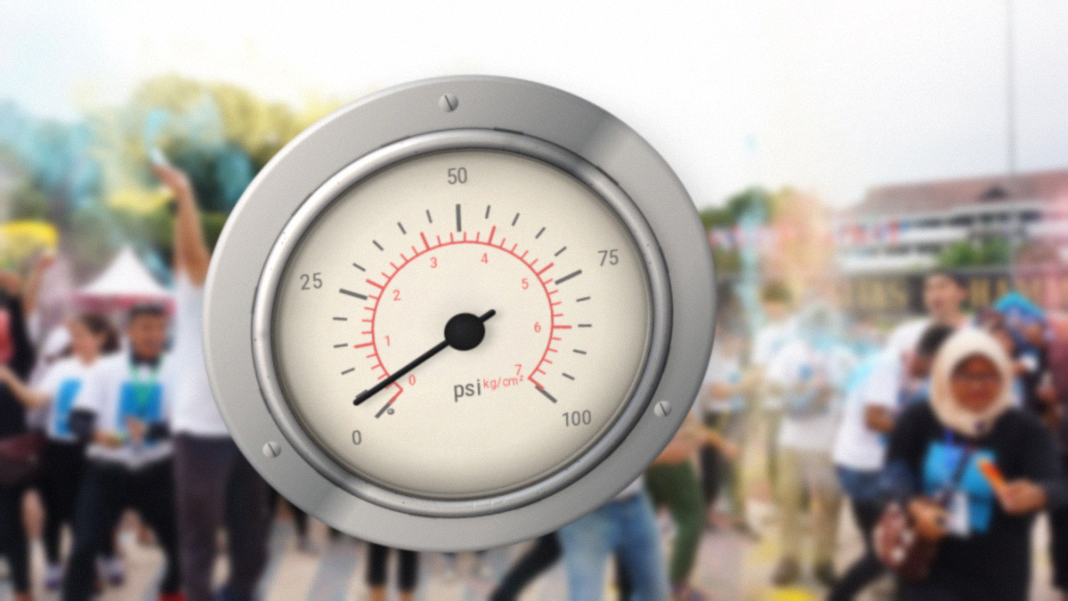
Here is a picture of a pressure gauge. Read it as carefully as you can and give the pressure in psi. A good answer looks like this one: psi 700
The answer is psi 5
